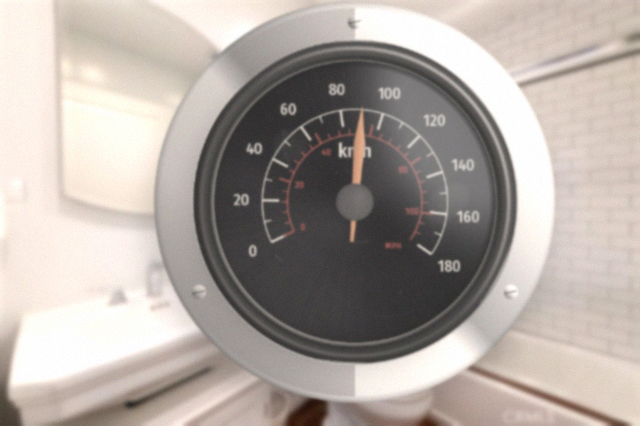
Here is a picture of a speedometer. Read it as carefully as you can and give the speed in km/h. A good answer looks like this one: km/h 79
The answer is km/h 90
